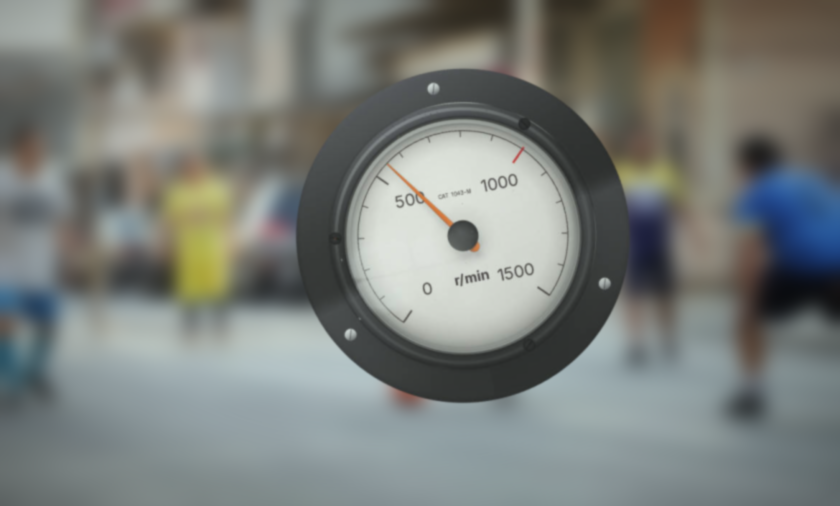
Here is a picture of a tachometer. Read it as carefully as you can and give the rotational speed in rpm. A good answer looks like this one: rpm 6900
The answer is rpm 550
